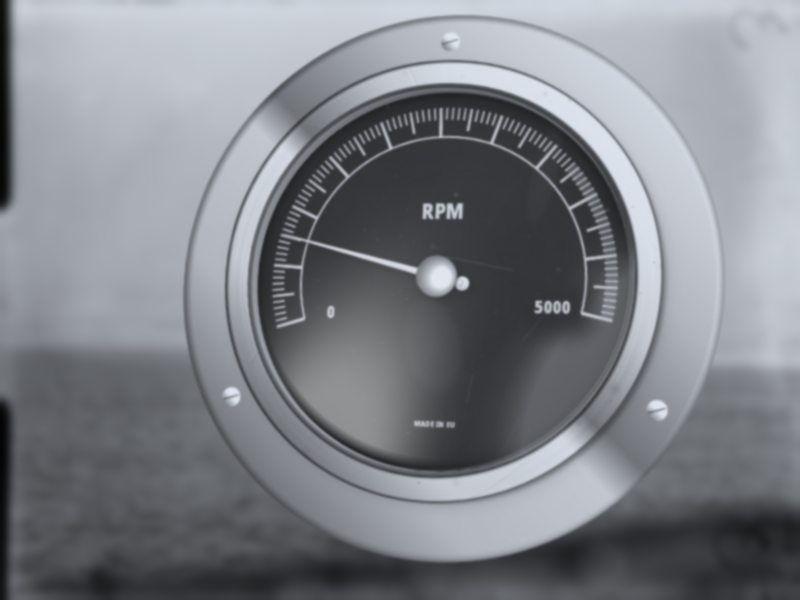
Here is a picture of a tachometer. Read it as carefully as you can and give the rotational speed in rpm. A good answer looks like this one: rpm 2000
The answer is rpm 750
